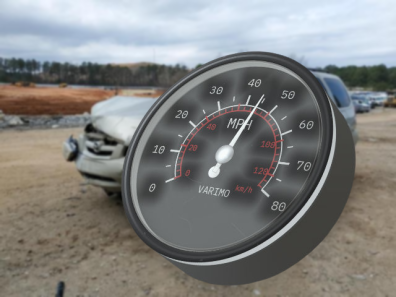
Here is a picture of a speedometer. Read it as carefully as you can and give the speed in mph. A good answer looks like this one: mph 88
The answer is mph 45
